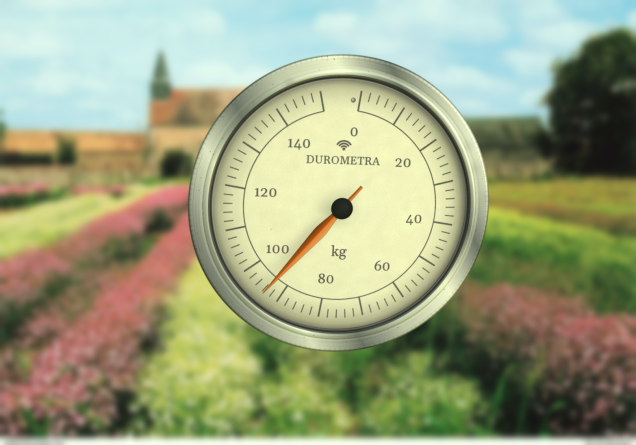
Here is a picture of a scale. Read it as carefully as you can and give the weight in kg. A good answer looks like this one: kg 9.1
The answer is kg 94
